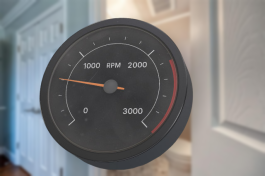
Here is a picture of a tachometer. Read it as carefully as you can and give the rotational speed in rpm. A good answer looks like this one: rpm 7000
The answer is rpm 600
